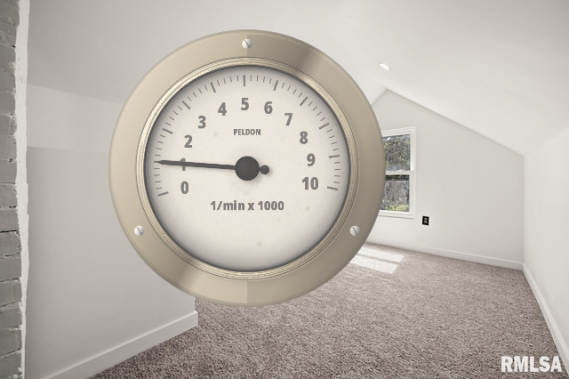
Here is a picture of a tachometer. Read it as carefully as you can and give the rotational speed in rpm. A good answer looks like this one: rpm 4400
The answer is rpm 1000
